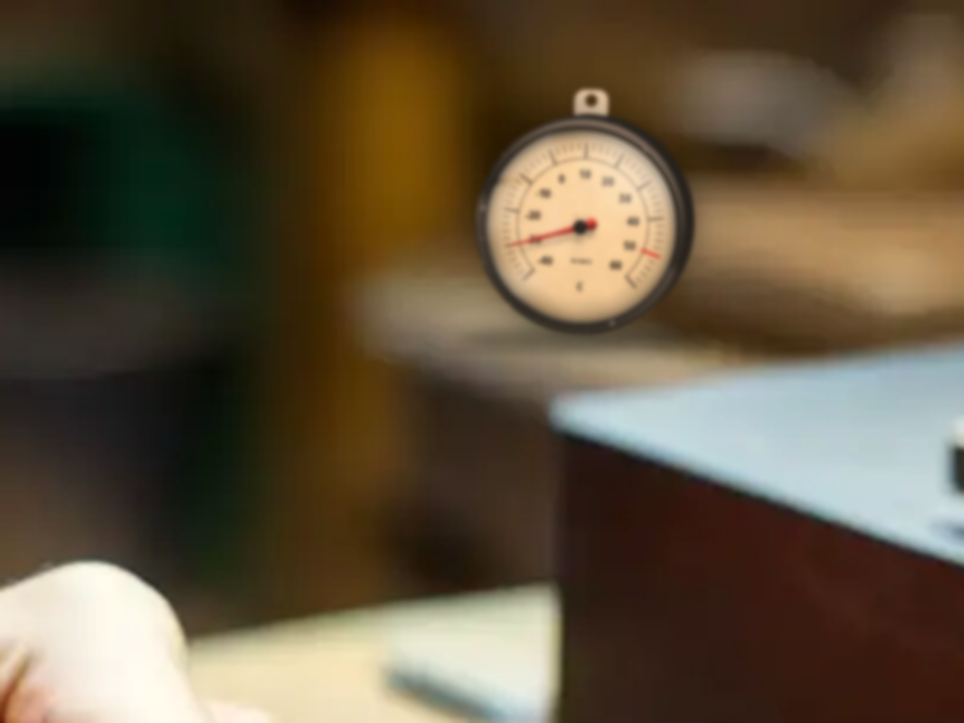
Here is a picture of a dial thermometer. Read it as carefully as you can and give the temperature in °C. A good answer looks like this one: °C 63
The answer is °C -30
